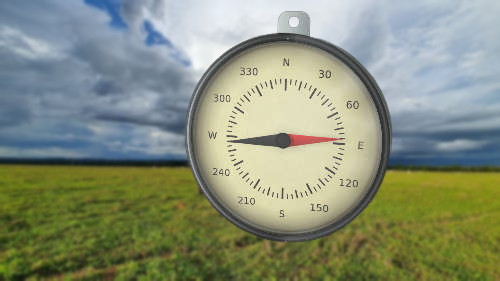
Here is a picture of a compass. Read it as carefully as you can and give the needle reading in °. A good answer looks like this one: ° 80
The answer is ° 85
